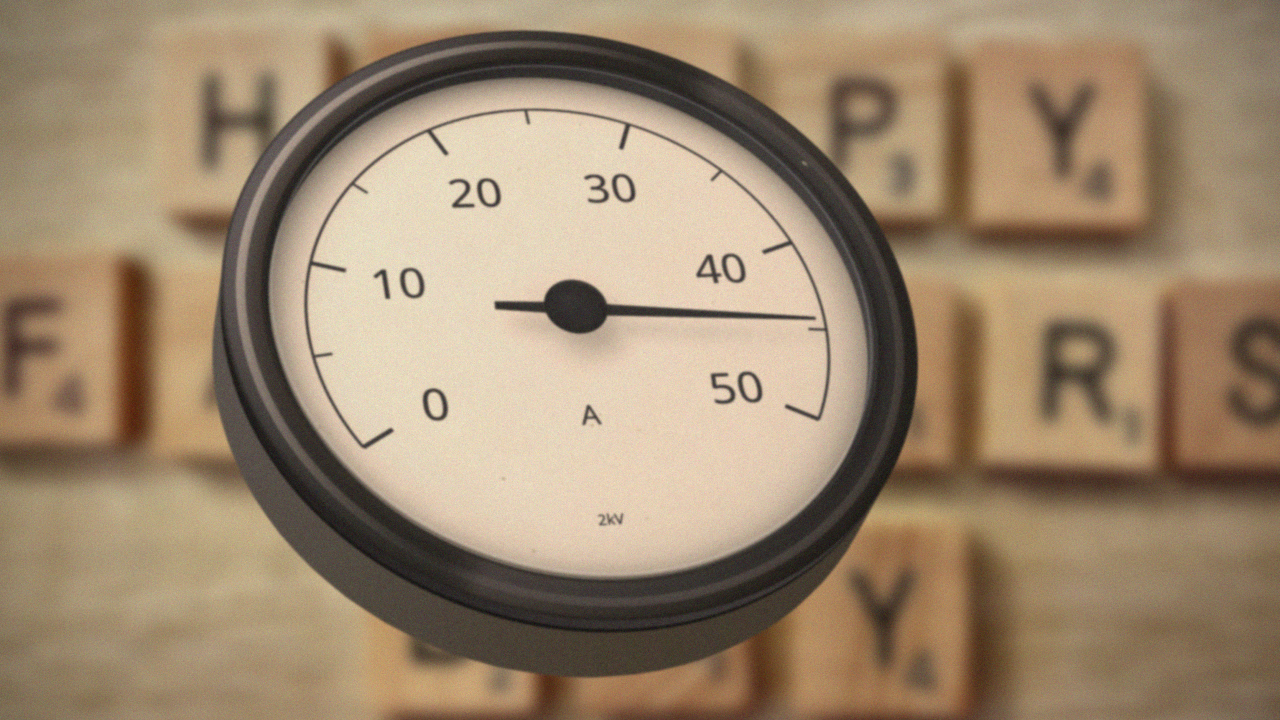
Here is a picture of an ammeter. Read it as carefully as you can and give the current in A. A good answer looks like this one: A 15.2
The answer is A 45
